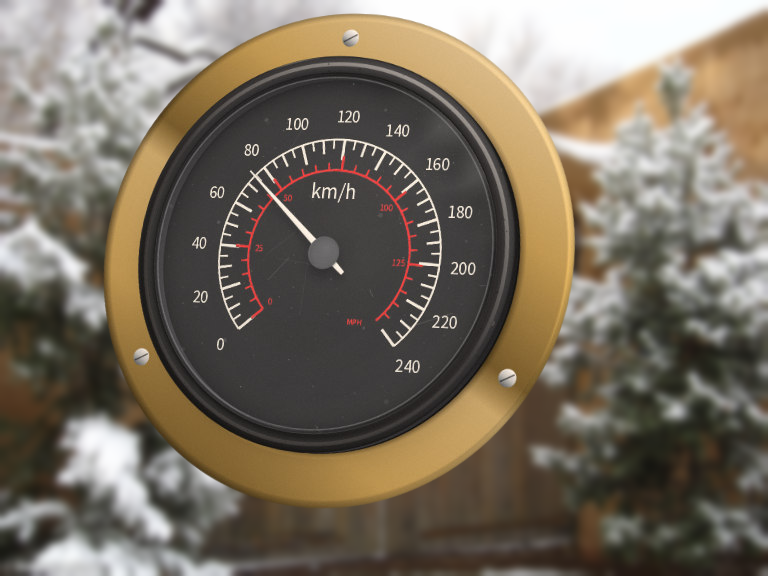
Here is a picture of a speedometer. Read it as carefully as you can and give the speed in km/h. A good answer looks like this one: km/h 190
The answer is km/h 75
